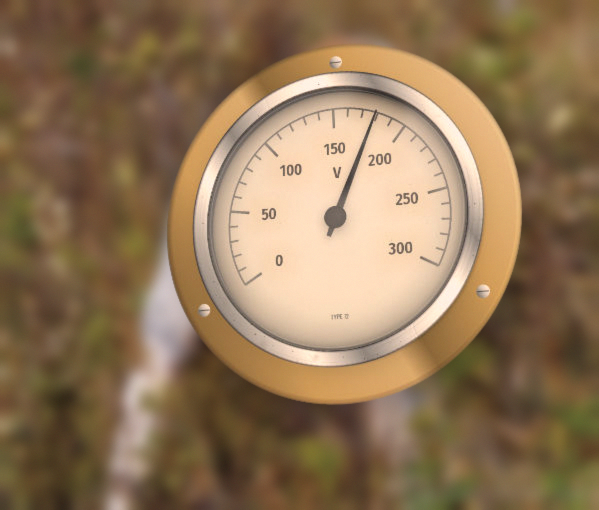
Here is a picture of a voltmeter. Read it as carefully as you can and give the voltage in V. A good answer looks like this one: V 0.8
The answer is V 180
